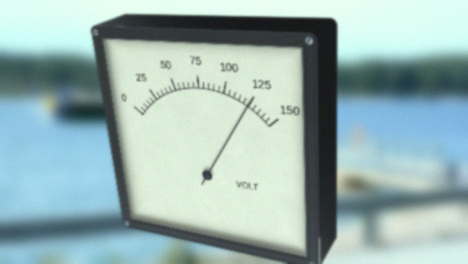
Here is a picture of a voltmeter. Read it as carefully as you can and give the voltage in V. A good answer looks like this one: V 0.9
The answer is V 125
